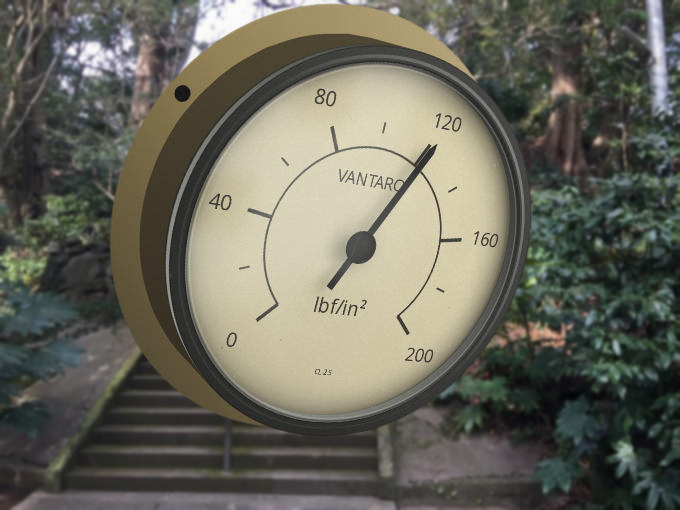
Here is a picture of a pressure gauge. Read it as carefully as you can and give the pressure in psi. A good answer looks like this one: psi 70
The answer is psi 120
